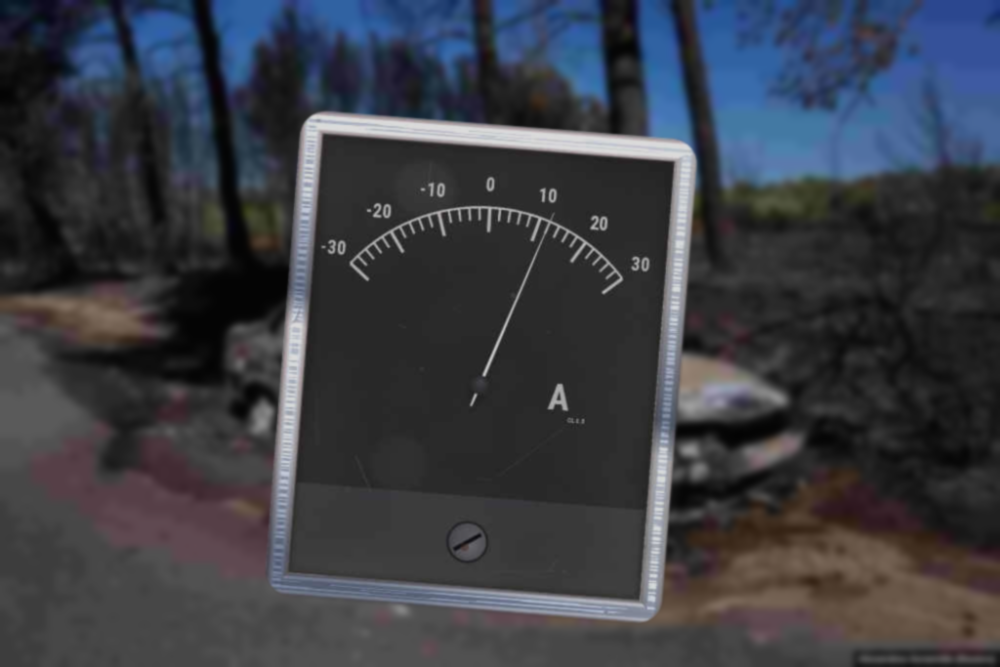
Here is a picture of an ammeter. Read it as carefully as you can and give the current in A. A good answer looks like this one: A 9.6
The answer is A 12
